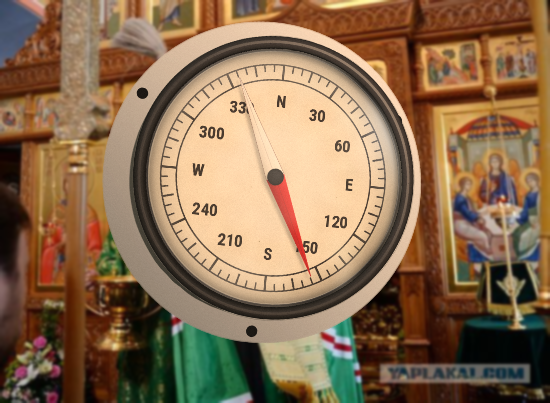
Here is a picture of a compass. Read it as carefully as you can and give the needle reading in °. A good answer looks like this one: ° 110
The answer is ° 155
